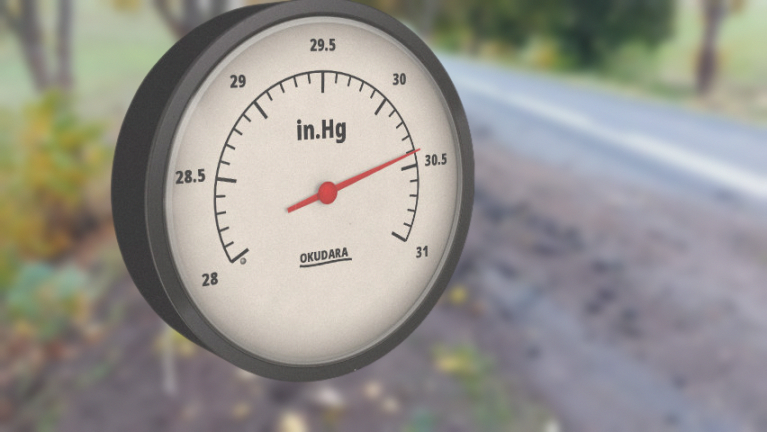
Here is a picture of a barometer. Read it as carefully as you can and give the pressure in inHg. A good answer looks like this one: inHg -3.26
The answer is inHg 30.4
